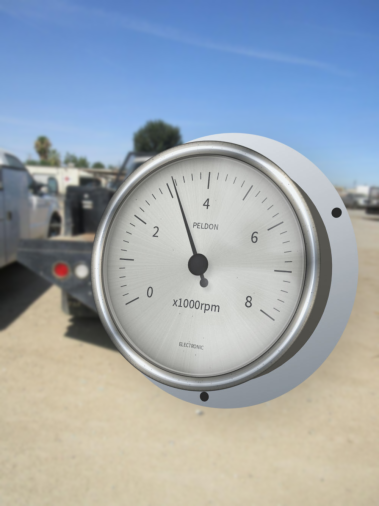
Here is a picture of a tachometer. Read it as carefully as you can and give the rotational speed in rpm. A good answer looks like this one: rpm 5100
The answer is rpm 3200
